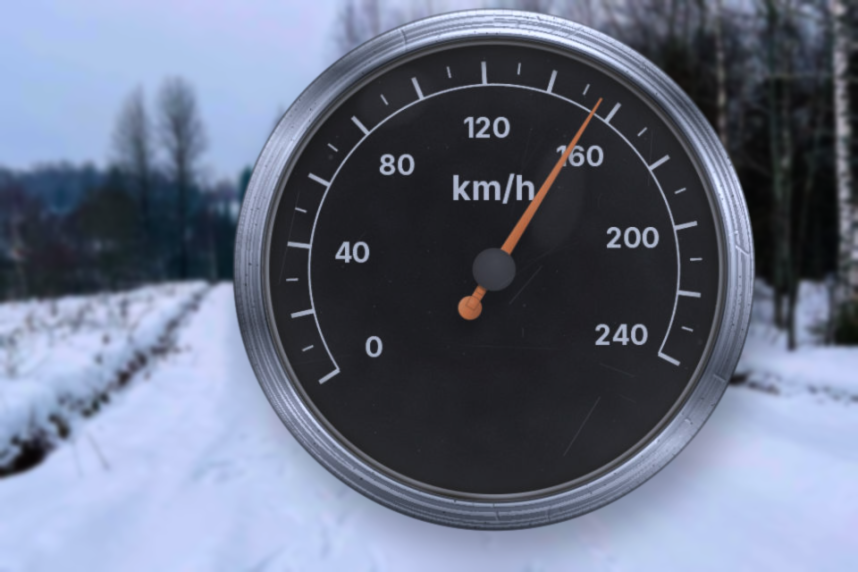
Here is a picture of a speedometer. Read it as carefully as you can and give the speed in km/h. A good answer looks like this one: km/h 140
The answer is km/h 155
